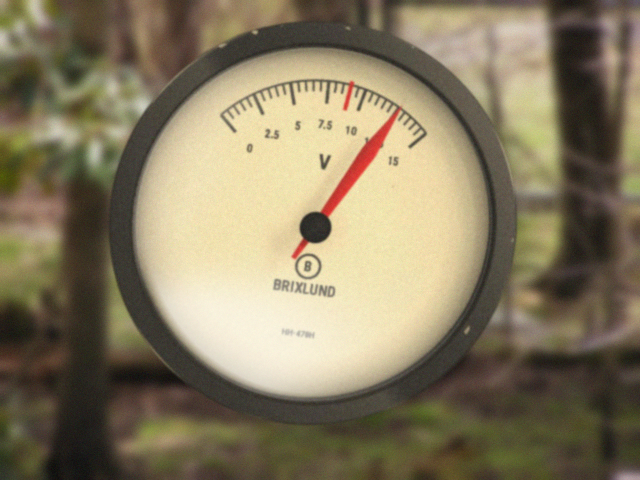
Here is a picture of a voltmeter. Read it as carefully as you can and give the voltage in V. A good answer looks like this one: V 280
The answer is V 12.5
